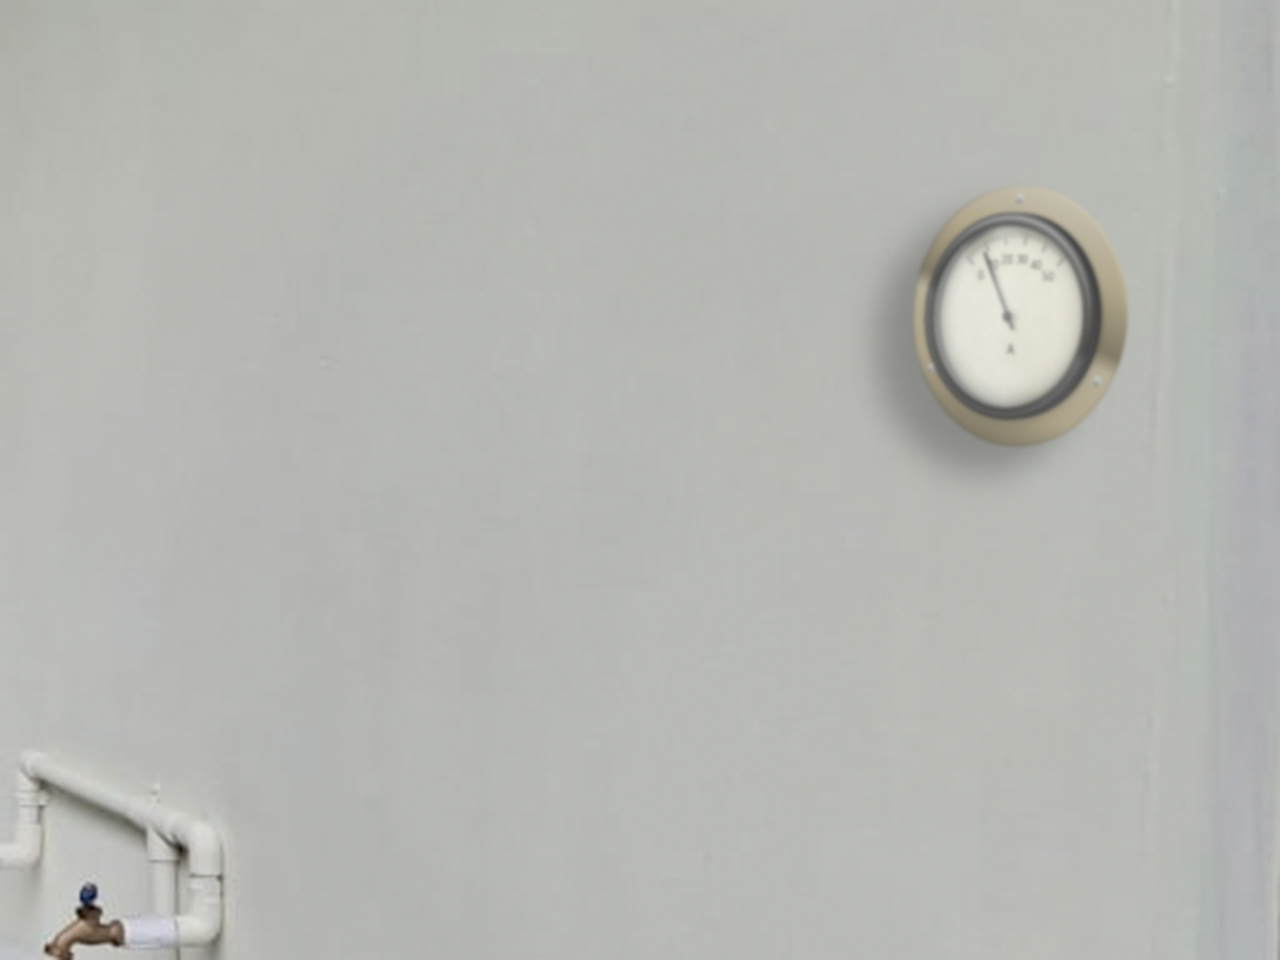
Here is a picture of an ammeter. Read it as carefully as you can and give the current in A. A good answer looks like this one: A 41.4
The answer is A 10
